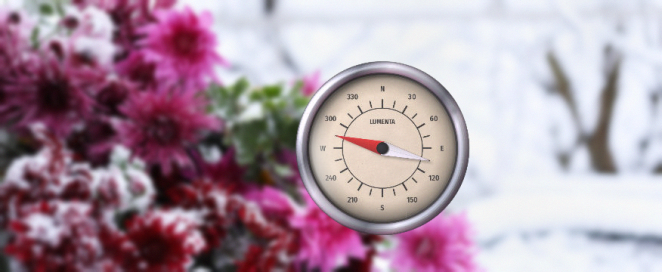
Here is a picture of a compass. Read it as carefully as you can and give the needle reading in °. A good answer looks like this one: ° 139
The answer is ° 285
